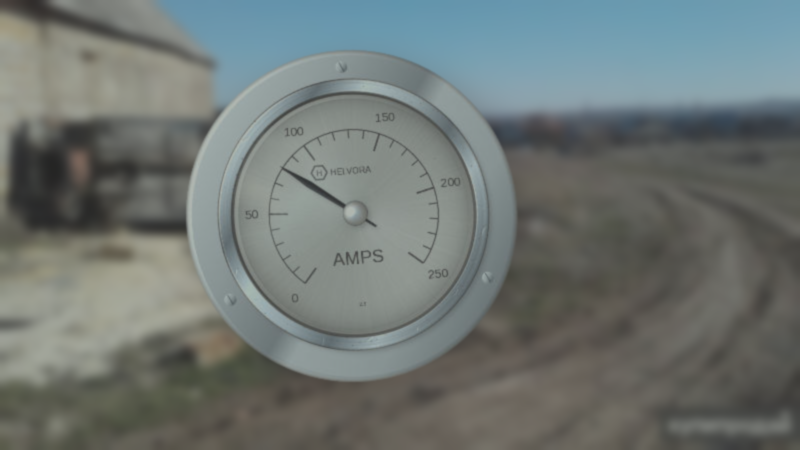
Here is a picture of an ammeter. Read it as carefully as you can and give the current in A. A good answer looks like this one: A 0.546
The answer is A 80
